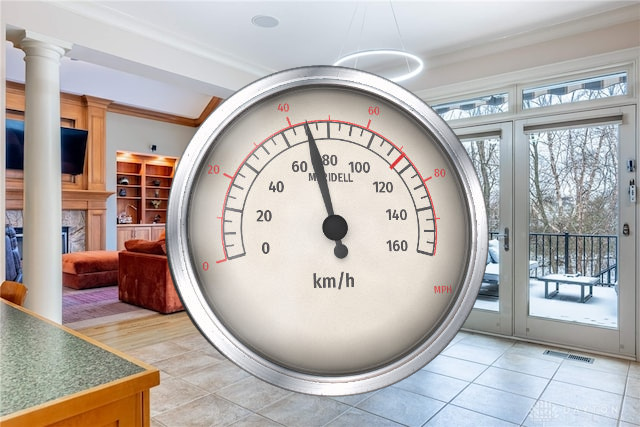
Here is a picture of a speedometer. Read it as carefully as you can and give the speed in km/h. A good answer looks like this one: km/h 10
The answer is km/h 70
